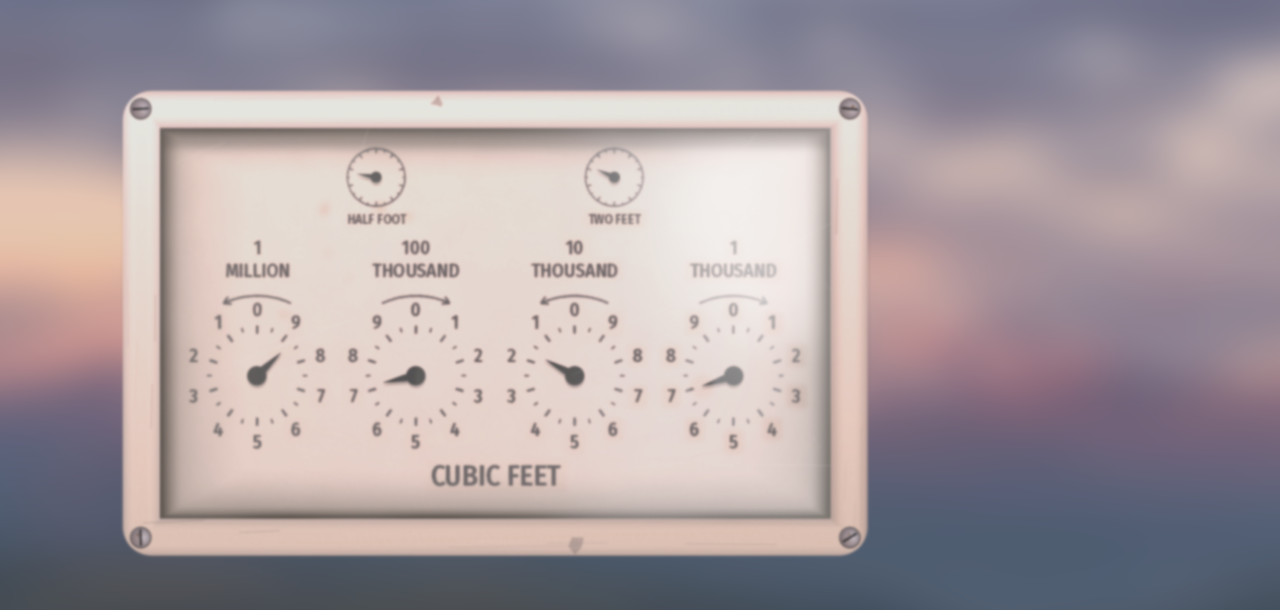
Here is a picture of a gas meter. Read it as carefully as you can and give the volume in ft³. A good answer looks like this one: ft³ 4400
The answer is ft³ 871700
